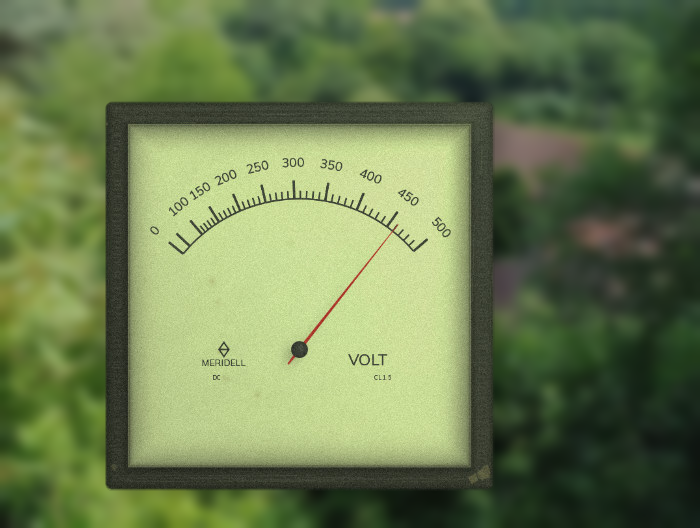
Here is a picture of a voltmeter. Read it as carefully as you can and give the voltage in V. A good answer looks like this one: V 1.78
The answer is V 460
